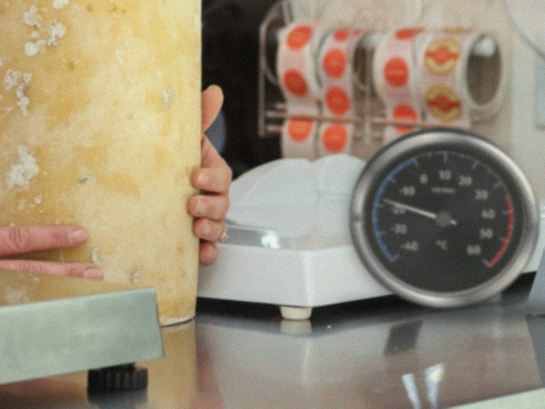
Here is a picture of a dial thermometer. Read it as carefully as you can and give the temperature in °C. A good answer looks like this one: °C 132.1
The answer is °C -17.5
